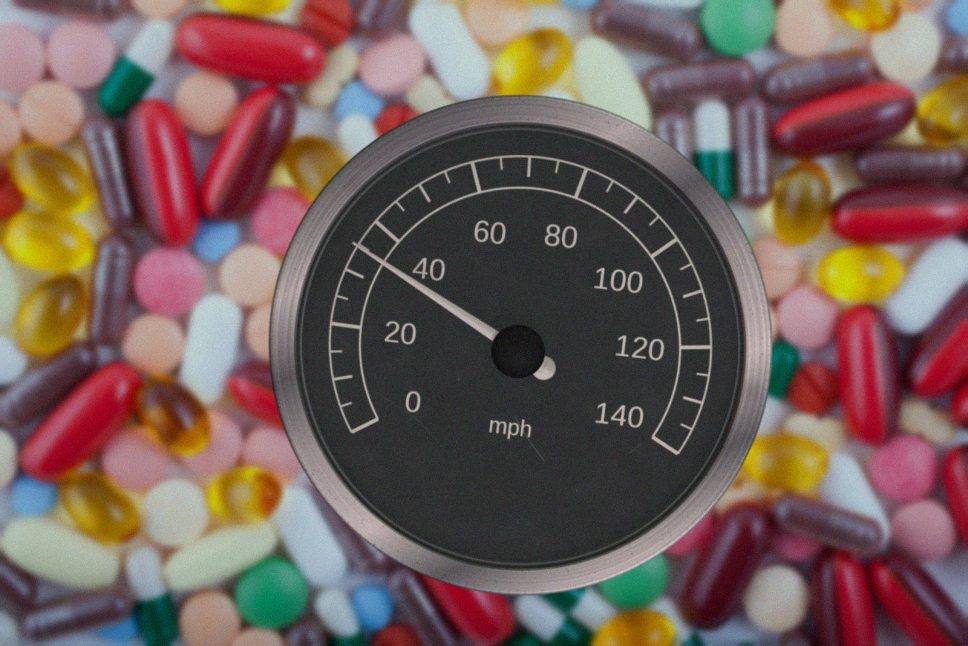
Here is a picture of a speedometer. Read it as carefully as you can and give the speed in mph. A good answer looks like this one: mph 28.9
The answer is mph 35
